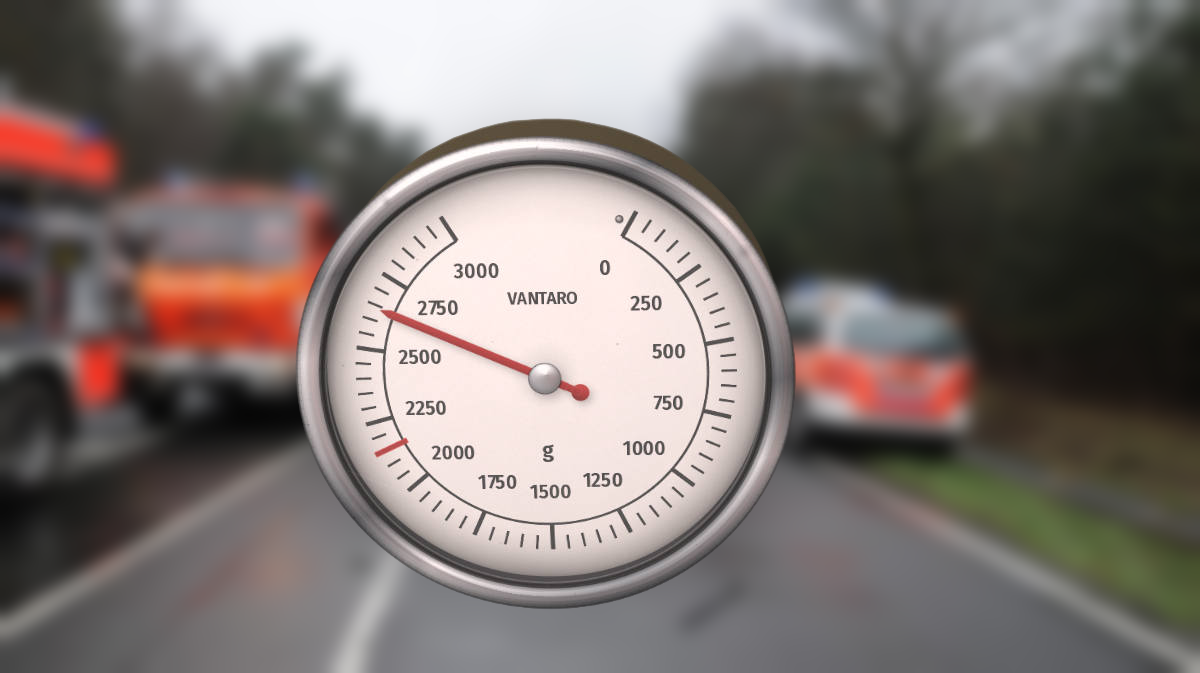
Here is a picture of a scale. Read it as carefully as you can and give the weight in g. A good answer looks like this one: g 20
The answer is g 2650
